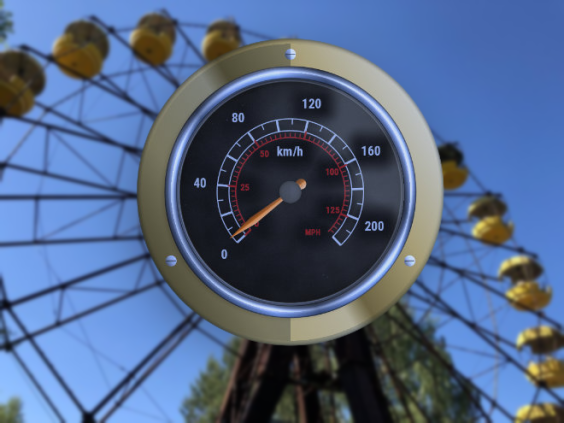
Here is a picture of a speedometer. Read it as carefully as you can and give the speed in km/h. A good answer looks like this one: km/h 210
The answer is km/h 5
